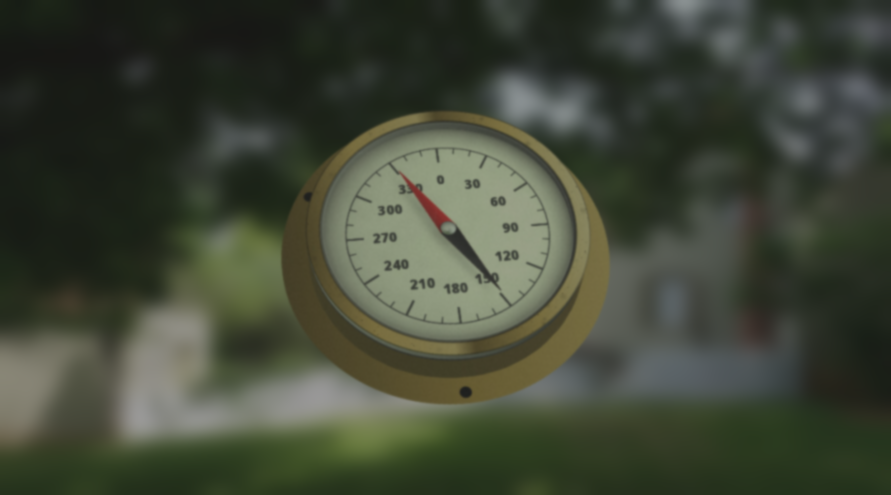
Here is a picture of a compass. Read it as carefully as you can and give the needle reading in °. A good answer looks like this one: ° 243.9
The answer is ° 330
